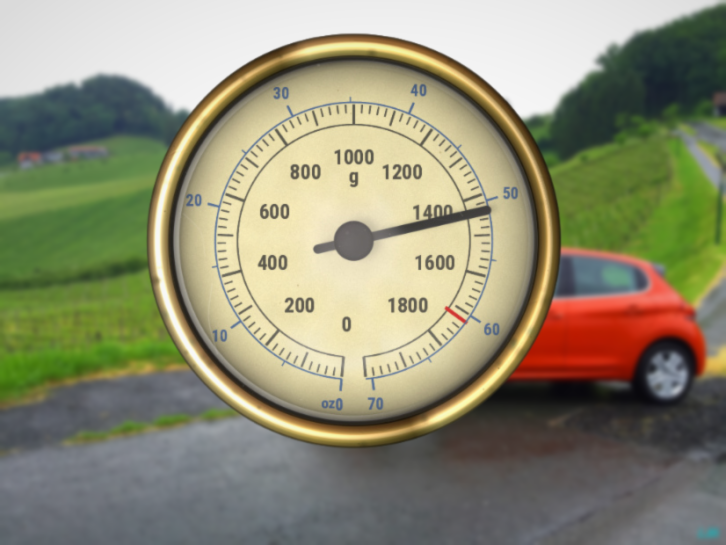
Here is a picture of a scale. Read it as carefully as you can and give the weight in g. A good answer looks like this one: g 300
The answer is g 1440
